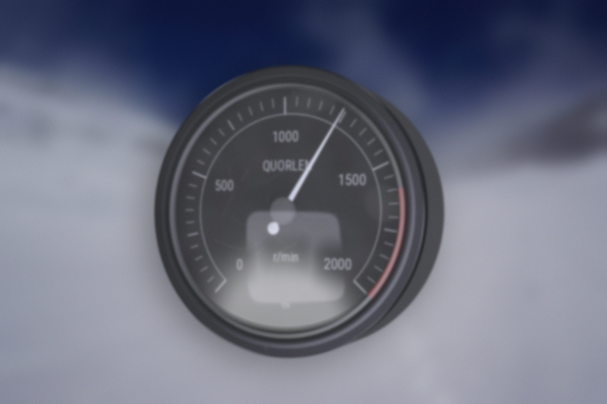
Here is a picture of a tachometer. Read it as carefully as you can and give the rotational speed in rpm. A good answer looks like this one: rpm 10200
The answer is rpm 1250
